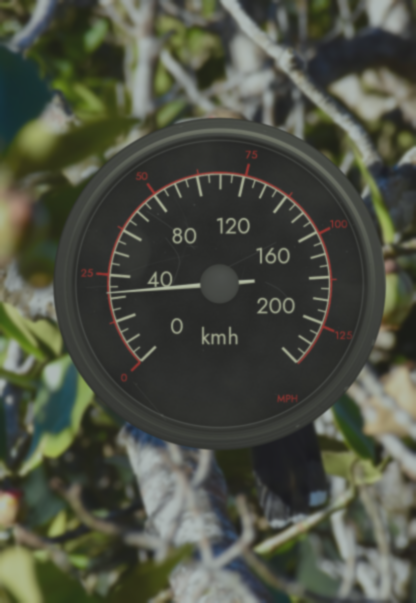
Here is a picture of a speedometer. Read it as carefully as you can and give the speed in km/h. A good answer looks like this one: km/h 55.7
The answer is km/h 32.5
